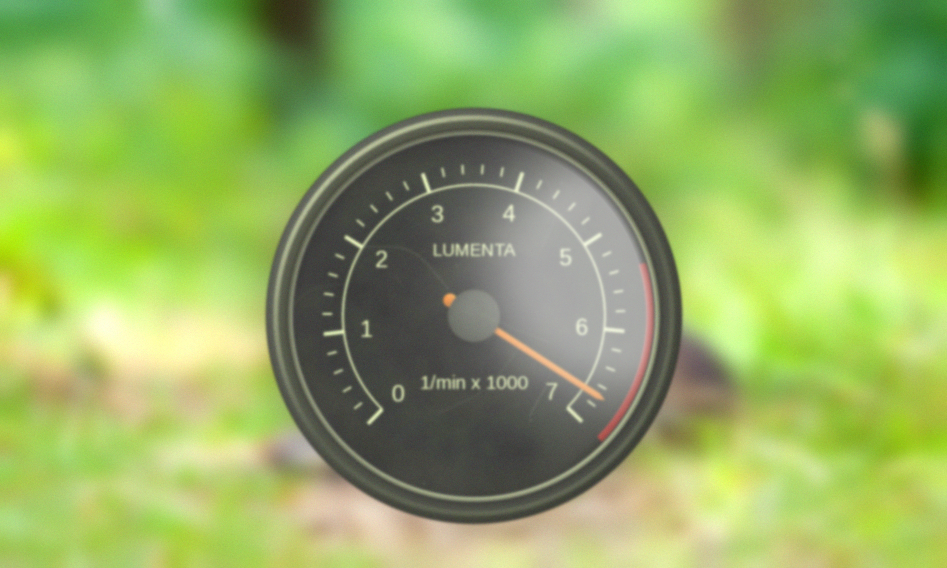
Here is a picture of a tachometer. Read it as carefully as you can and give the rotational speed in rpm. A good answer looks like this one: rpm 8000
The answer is rpm 6700
